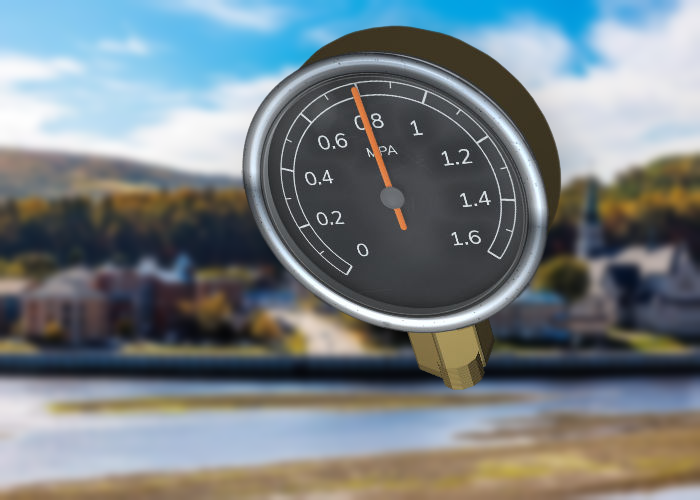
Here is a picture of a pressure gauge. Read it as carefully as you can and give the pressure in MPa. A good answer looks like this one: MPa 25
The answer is MPa 0.8
